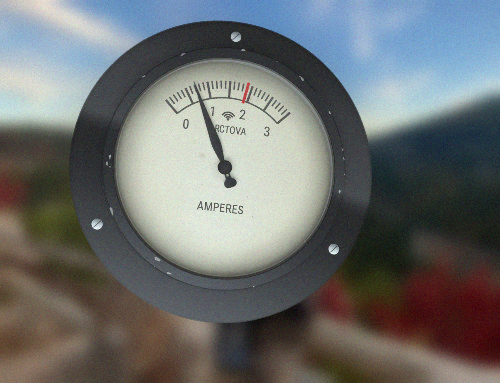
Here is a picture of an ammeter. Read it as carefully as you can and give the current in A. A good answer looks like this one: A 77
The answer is A 0.7
